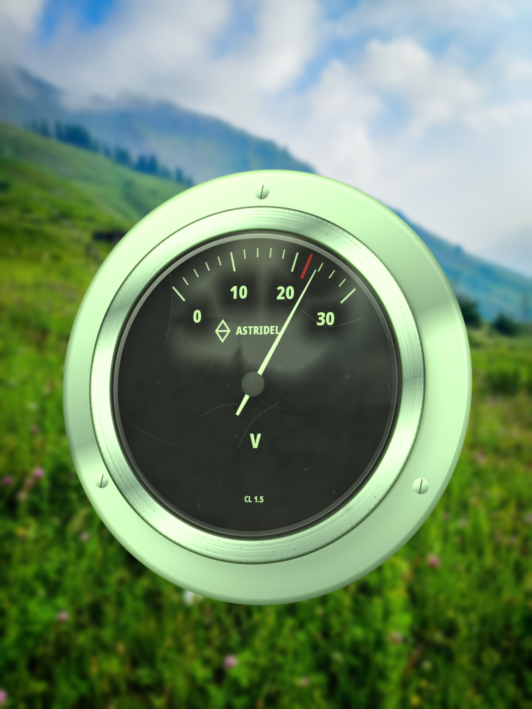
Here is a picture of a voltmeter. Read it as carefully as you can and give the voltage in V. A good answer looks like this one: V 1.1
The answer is V 24
